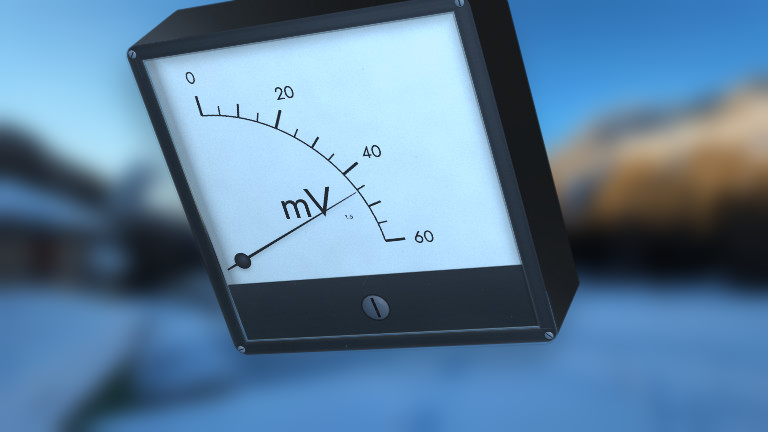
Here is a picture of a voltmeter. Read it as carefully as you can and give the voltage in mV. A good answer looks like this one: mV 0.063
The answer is mV 45
